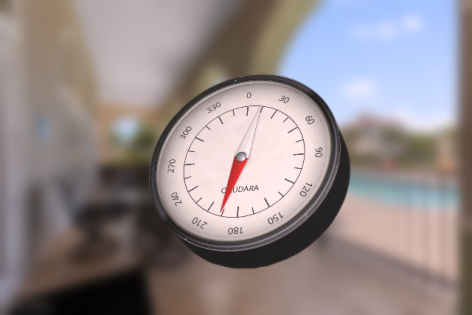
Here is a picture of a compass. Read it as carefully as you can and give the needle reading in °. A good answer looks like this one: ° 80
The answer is ° 195
